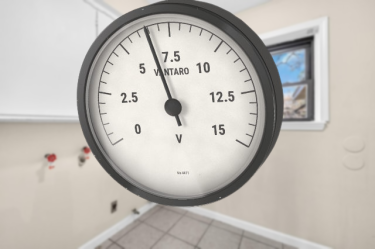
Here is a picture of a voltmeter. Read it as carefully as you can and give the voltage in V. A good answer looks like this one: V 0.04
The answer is V 6.5
